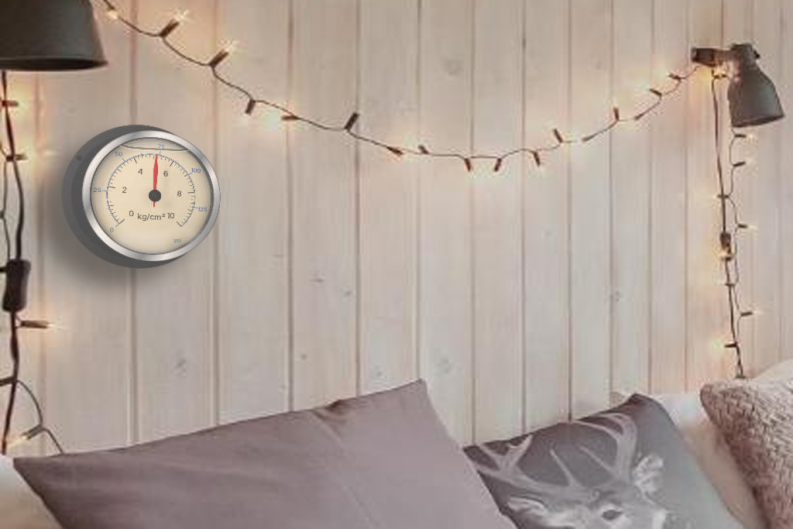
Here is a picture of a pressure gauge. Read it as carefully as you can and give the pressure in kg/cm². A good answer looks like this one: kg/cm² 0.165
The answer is kg/cm² 5
